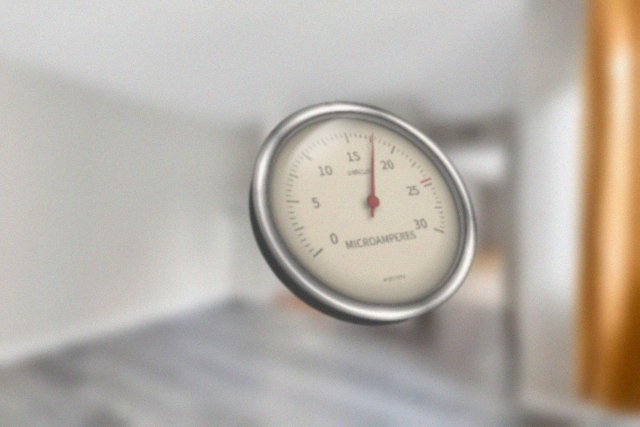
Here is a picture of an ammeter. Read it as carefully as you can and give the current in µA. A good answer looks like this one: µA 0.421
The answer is µA 17.5
